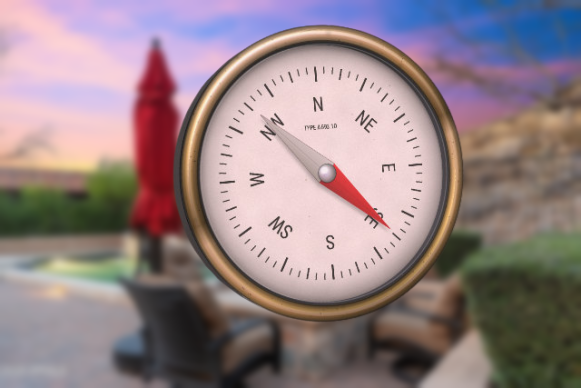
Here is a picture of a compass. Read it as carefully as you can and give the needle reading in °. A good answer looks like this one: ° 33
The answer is ° 135
